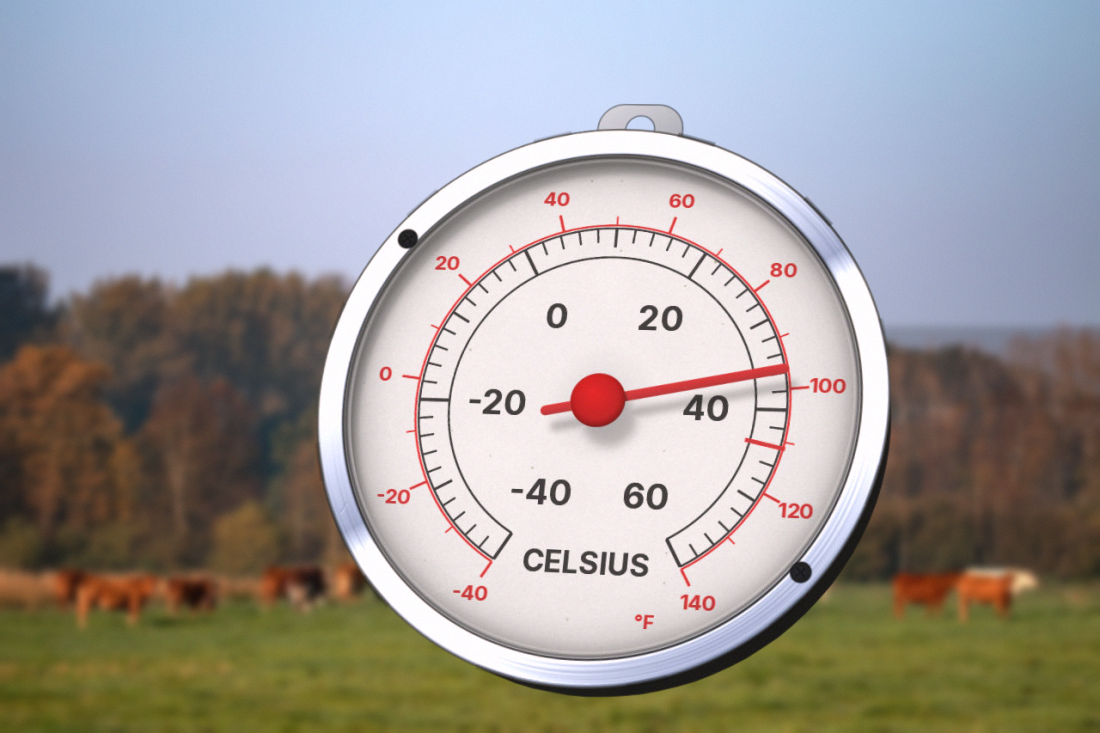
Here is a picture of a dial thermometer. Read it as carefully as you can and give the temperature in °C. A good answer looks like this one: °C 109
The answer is °C 36
